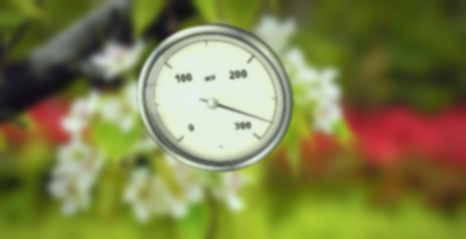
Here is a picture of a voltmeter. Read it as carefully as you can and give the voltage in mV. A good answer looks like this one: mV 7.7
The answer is mV 275
